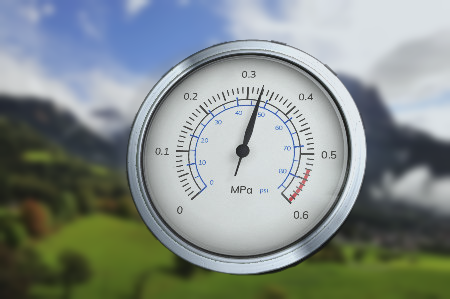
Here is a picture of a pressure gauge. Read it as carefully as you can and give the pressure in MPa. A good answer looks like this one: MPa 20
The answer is MPa 0.33
